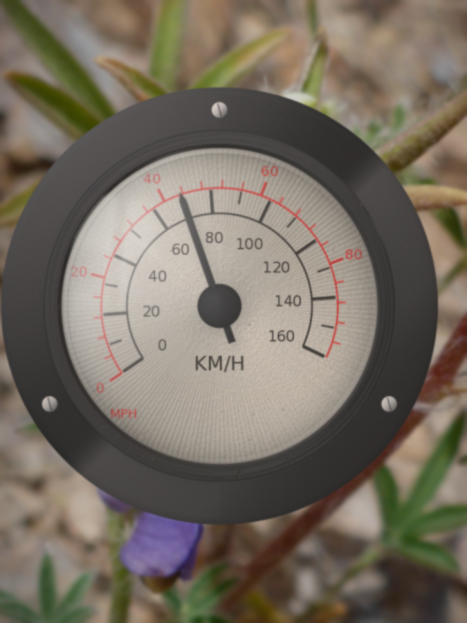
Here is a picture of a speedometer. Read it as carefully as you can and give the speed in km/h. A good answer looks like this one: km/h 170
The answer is km/h 70
